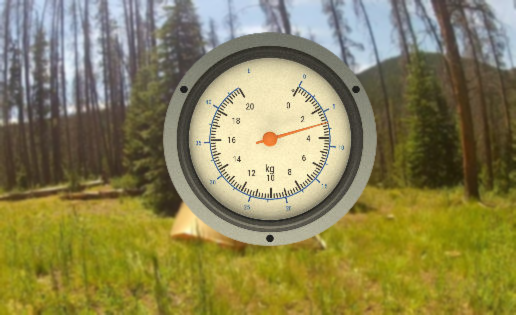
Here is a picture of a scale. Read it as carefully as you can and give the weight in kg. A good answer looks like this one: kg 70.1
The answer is kg 3
